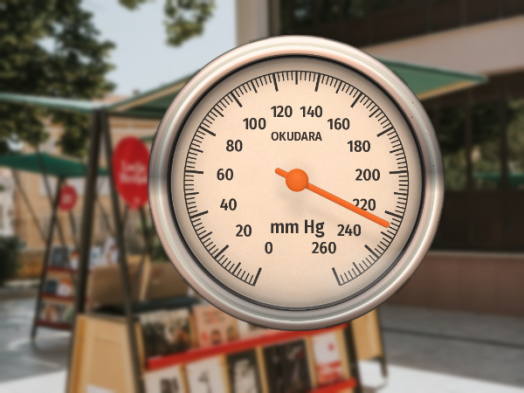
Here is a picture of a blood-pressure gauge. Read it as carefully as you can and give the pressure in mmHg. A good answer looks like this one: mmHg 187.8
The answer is mmHg 226
